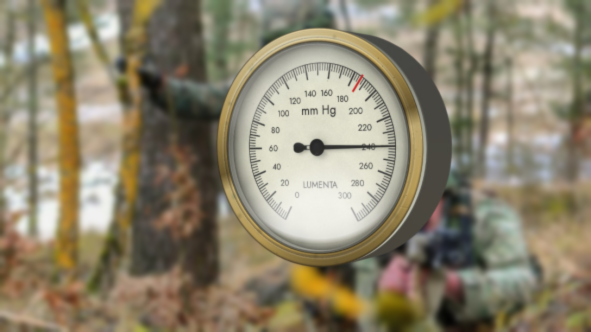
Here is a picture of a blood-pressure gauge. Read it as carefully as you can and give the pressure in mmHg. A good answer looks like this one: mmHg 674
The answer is mmHg 240
